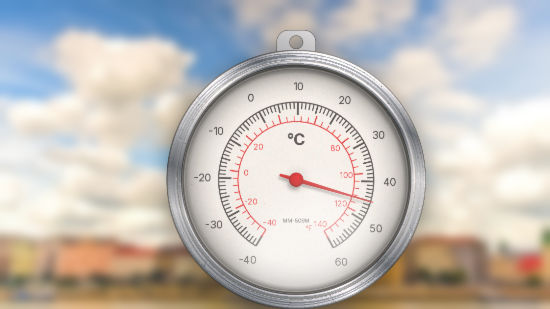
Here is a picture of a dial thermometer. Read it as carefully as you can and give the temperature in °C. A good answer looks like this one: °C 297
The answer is °C 45
